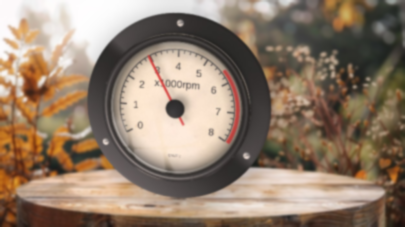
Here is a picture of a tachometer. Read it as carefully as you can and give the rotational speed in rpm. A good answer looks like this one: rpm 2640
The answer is rpm 3000
